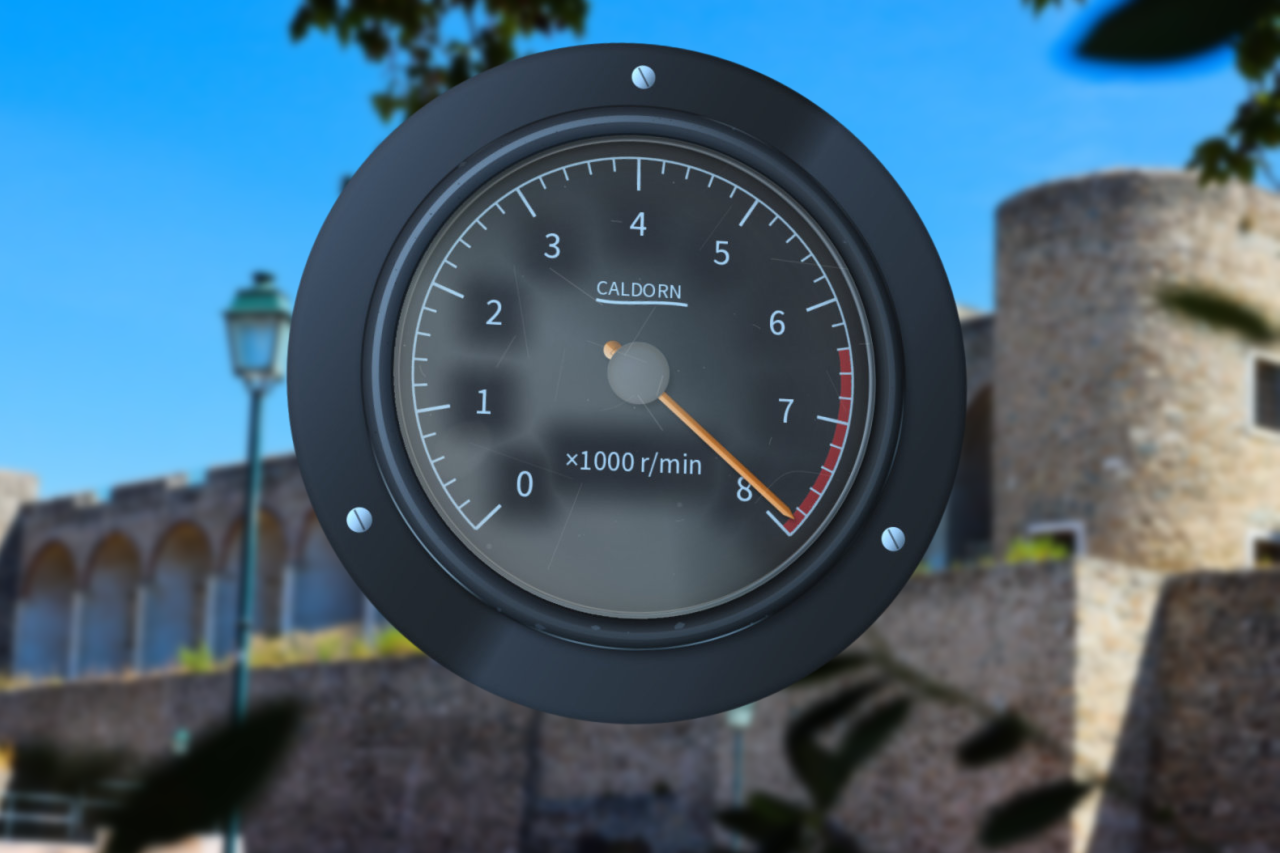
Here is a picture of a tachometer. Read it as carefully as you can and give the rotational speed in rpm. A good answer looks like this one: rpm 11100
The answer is rpm 7900
